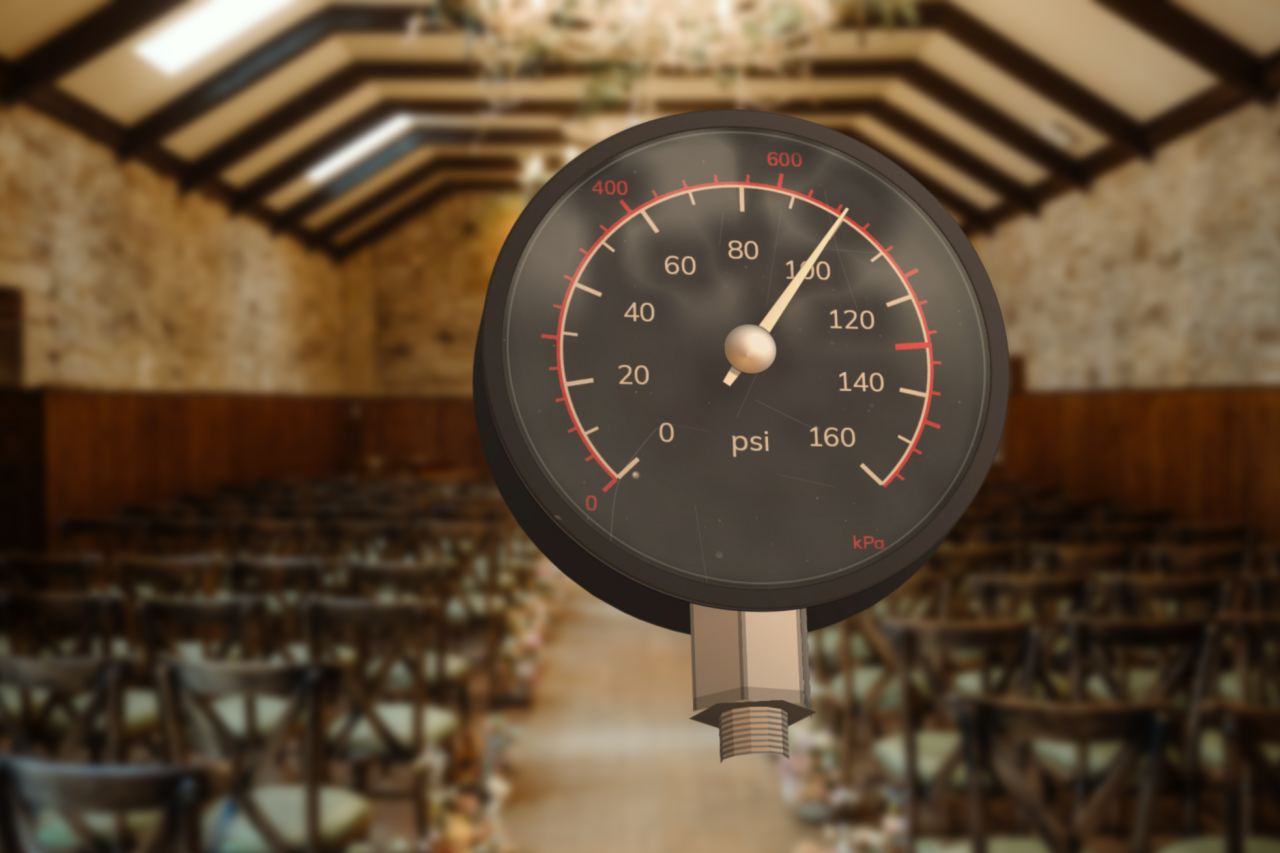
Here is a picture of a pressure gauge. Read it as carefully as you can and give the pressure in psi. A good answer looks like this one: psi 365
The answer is psi 100
